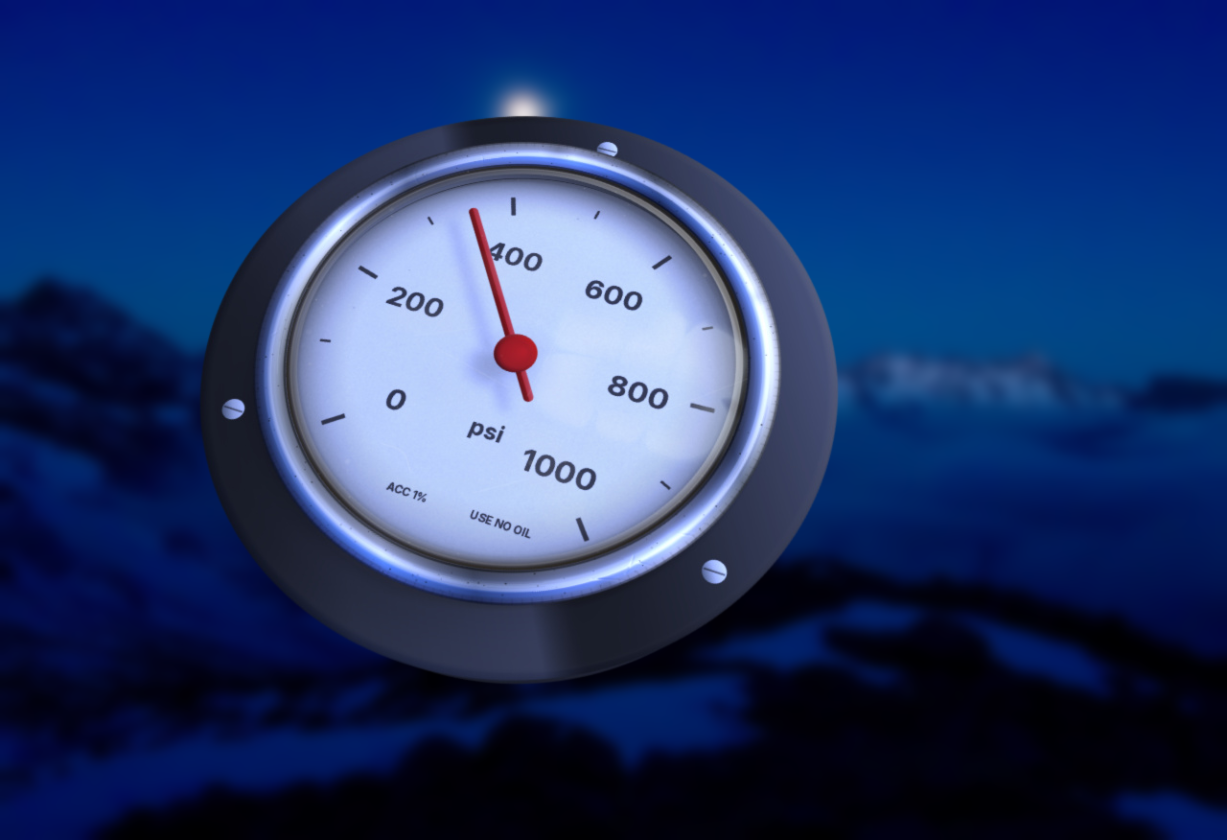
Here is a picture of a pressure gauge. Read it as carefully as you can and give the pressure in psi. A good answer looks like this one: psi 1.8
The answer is psi 350
